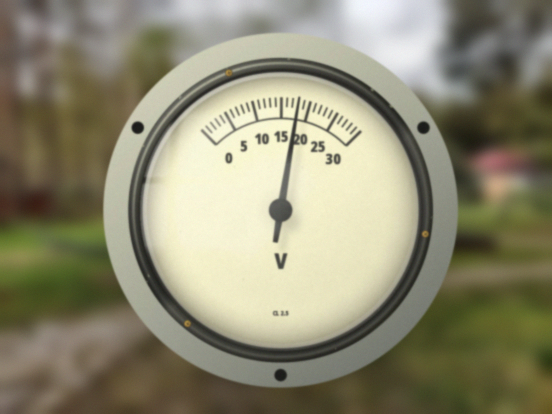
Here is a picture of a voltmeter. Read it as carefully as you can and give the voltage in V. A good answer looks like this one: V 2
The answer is V 18
